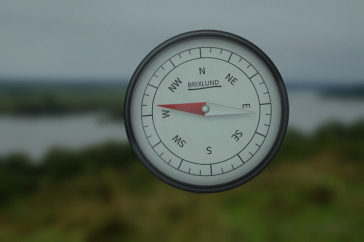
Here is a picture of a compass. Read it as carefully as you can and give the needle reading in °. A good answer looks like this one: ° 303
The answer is ° 280
